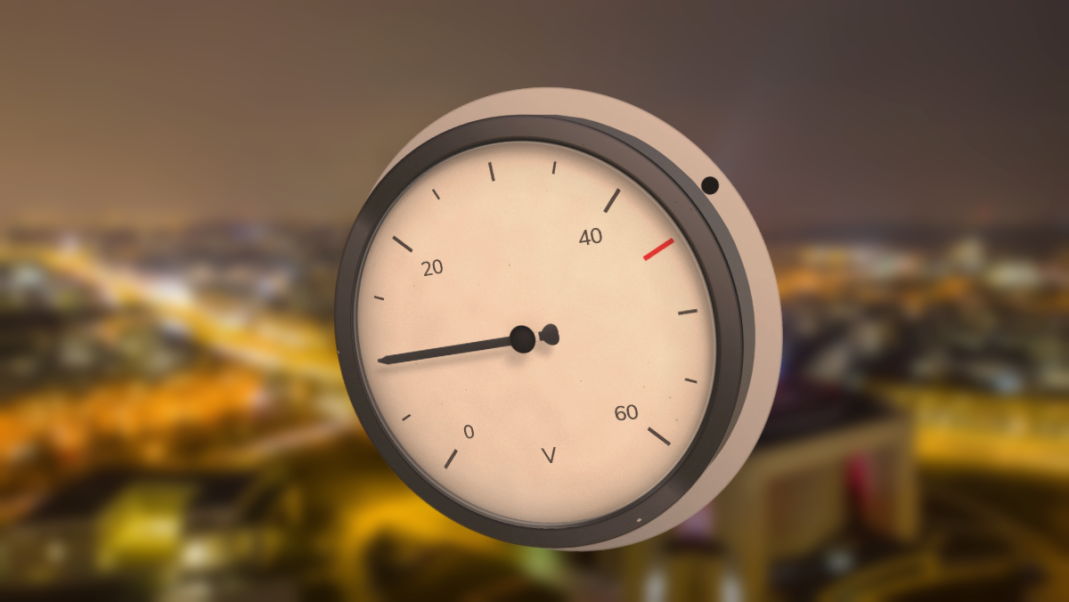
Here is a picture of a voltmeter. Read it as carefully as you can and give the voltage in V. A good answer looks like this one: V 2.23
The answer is V 10
